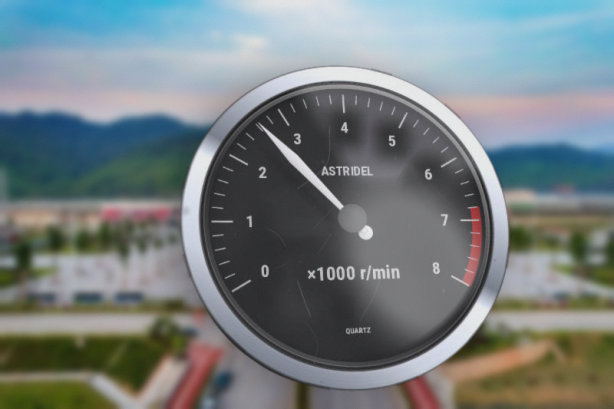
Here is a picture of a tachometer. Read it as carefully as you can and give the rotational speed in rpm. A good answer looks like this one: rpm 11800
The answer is rpm 2600
